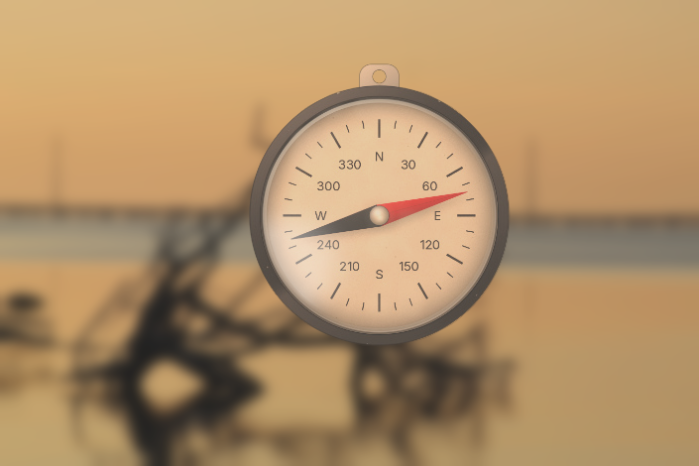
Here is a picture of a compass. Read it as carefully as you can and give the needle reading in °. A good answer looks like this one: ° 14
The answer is ° 75
